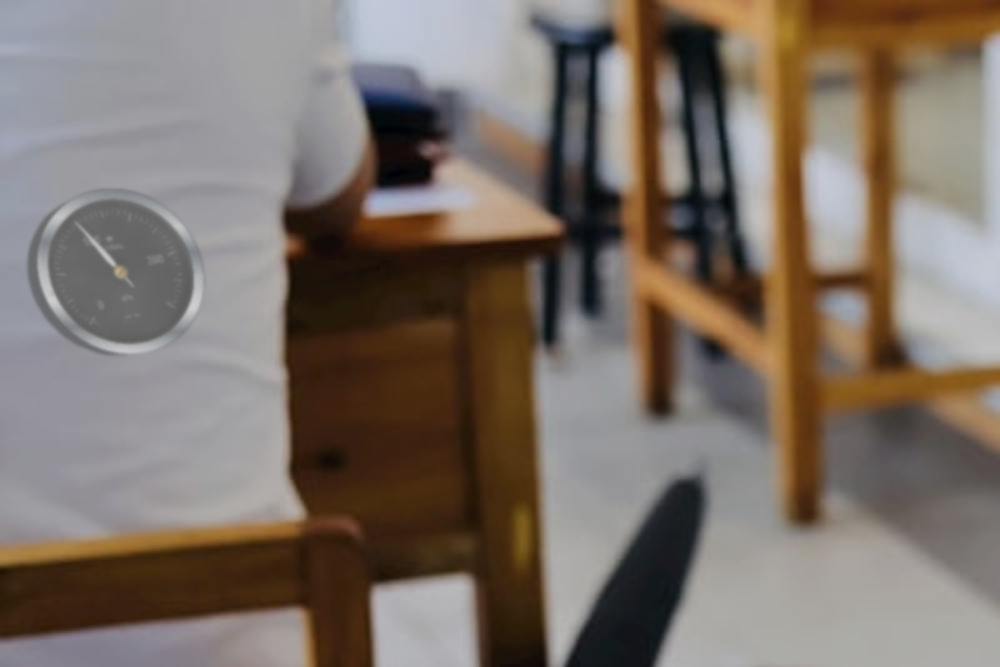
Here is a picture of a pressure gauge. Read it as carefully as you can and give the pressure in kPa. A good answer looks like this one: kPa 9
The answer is kPa 100
